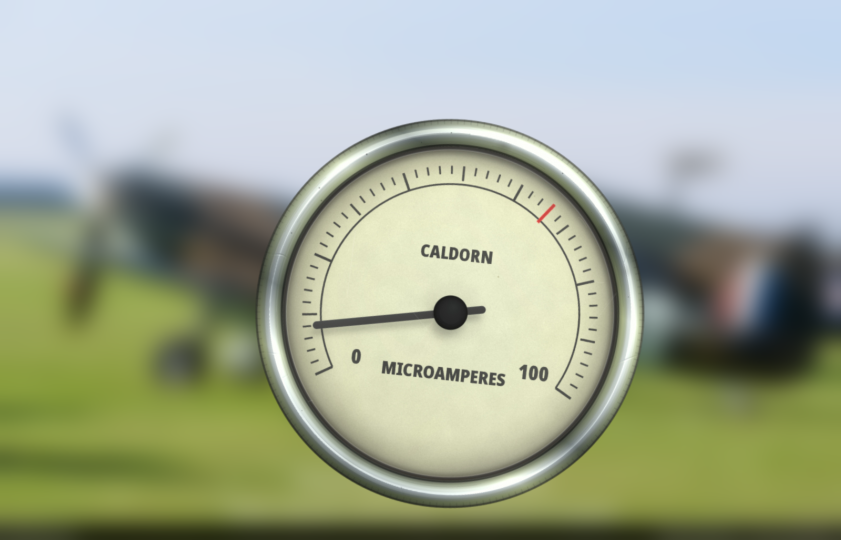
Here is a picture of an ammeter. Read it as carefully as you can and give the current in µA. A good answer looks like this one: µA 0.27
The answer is µA 8
